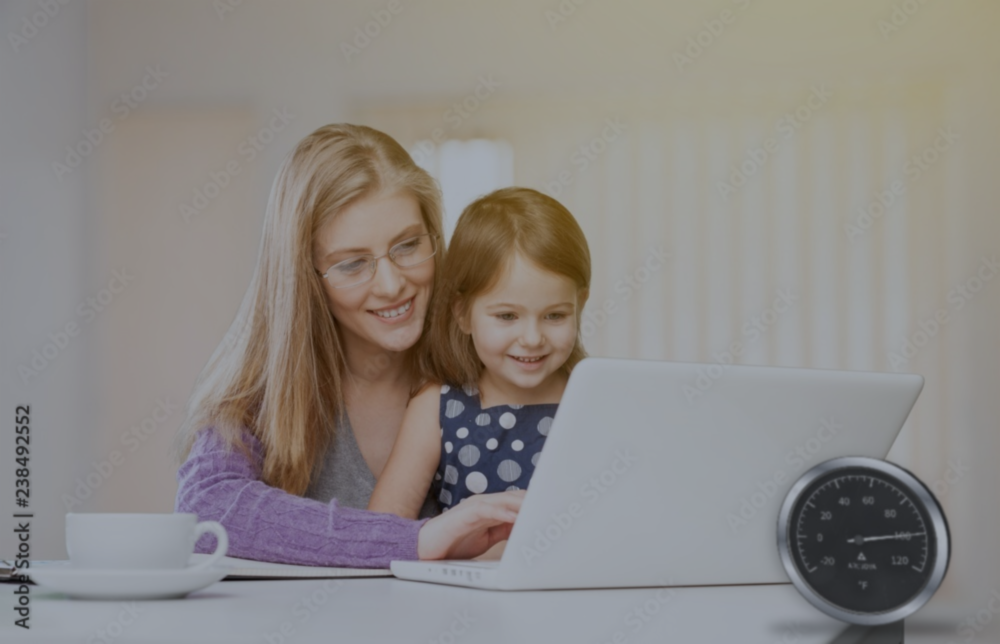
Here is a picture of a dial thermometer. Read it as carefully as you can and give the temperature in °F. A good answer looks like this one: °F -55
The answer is °F 100
